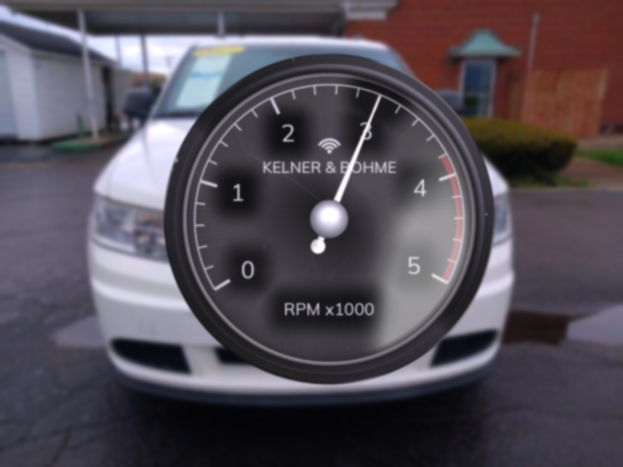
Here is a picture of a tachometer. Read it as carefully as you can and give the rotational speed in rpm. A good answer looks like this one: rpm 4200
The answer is rpm 3000
